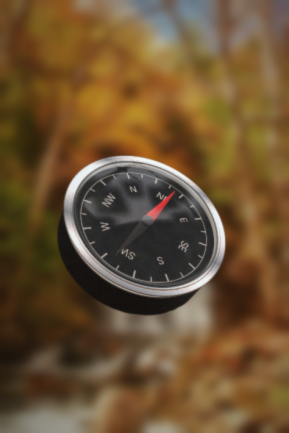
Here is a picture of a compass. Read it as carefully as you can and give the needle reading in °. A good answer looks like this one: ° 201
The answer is ° 52.5
